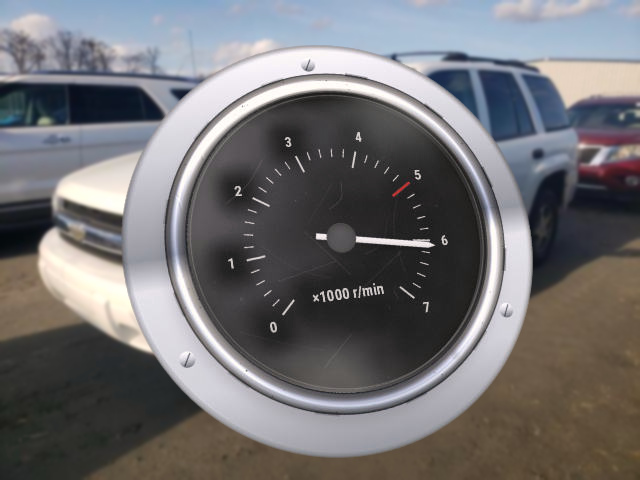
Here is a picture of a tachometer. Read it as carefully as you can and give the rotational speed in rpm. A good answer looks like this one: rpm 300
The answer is rpm 6100
